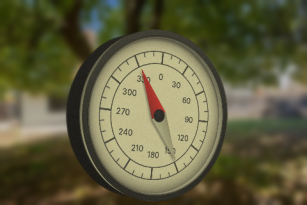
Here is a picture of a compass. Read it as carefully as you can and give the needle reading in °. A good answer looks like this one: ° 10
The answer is ° 330
